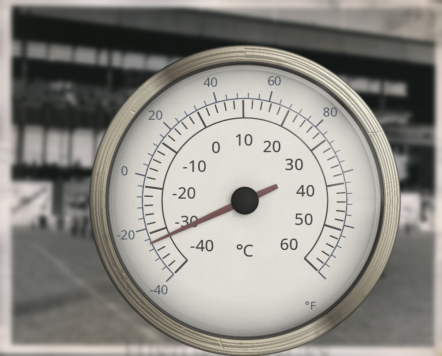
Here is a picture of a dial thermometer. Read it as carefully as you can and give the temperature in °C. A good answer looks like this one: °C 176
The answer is °C -32
